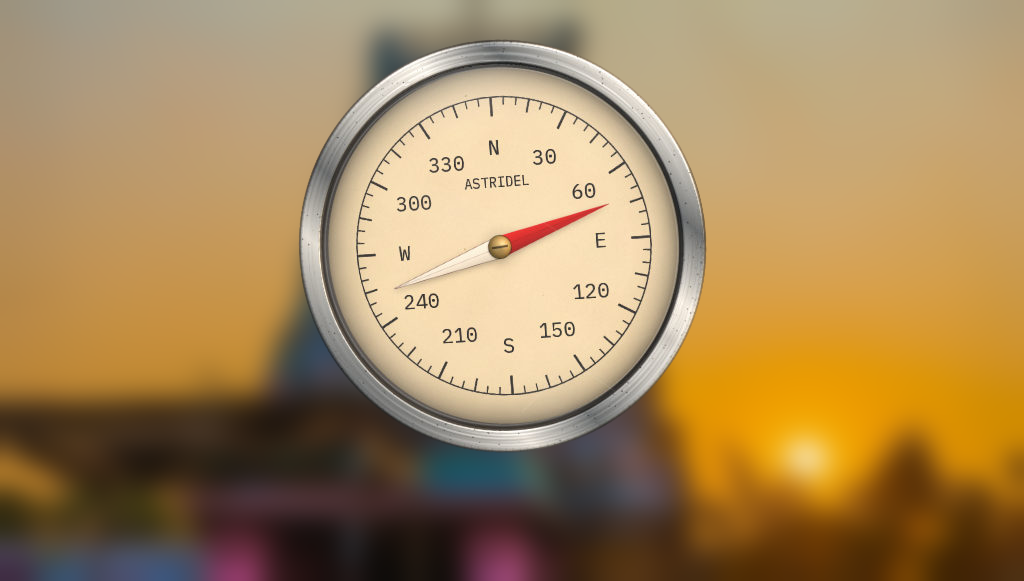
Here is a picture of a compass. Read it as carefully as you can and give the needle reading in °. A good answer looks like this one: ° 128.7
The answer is ° 72.5
